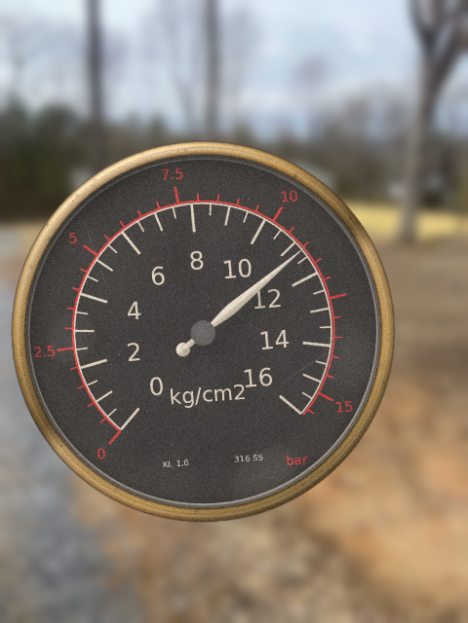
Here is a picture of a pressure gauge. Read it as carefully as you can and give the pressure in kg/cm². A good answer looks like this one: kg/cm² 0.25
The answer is kg/cm² 11.25
